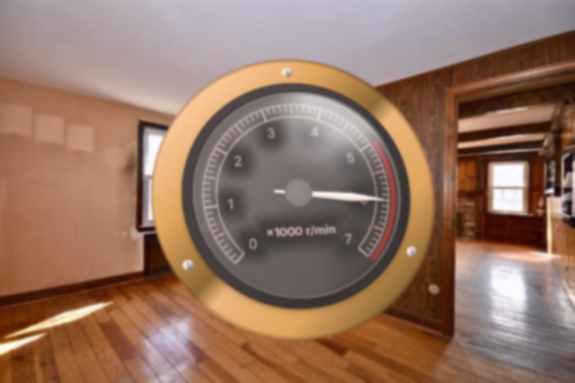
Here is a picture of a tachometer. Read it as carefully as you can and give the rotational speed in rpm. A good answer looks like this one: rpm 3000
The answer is rpm 6000
